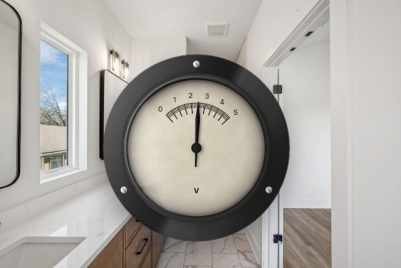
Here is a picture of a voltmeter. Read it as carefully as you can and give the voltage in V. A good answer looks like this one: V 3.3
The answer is V 2.5
